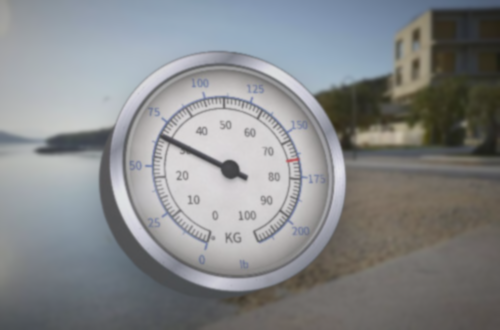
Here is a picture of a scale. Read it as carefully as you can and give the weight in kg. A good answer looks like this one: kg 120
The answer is kg 30
